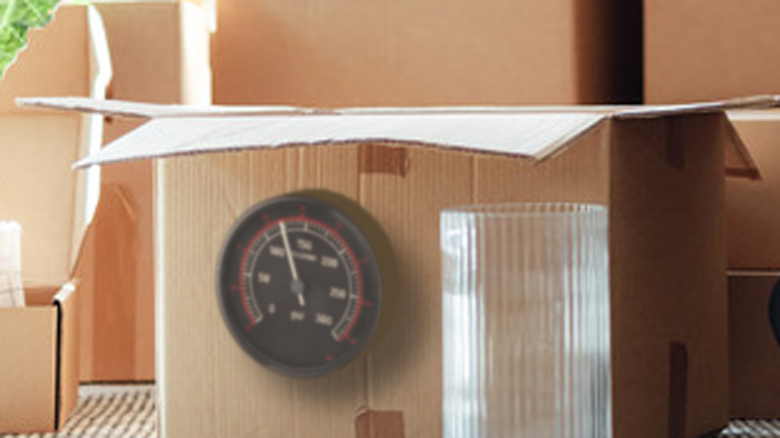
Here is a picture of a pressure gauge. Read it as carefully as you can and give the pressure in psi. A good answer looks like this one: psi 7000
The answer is psi 125
